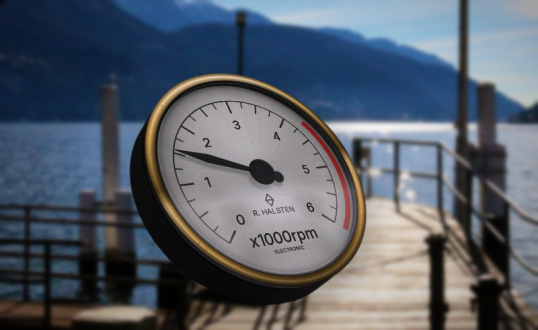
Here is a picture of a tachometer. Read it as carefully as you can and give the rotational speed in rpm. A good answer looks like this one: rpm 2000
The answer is rpm 1500
